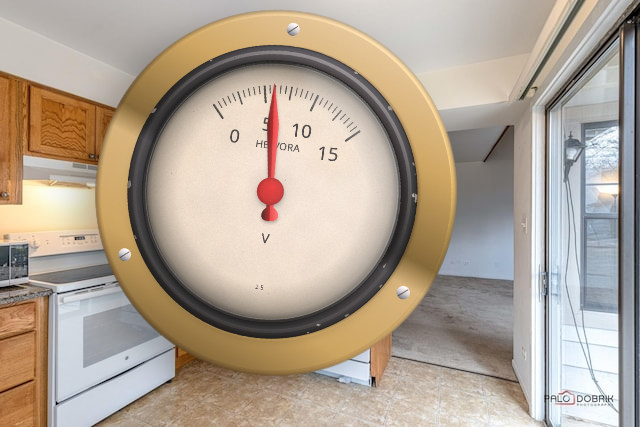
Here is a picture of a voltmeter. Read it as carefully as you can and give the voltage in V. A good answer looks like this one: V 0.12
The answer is V 6
